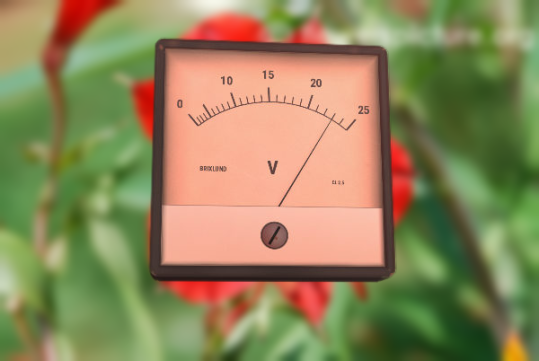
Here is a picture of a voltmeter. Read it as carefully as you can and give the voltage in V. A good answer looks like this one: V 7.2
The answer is V 23
